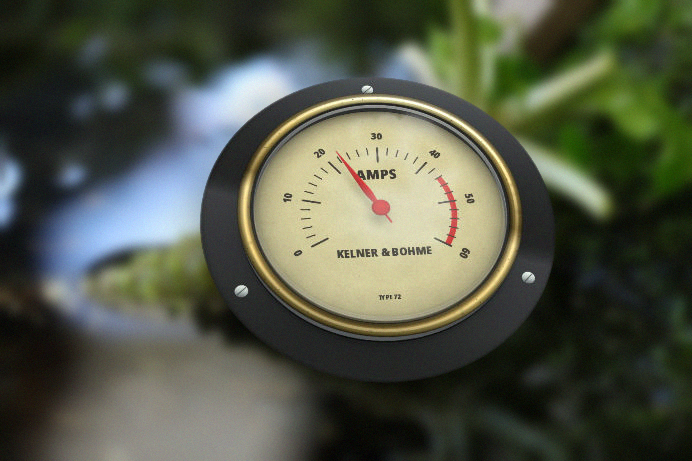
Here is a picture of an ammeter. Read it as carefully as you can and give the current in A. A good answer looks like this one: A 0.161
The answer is A 22
